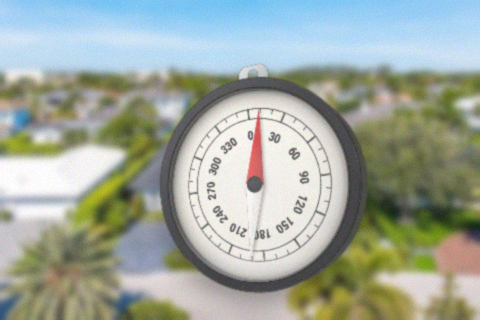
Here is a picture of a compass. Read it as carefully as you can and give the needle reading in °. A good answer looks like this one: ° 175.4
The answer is ° 10
